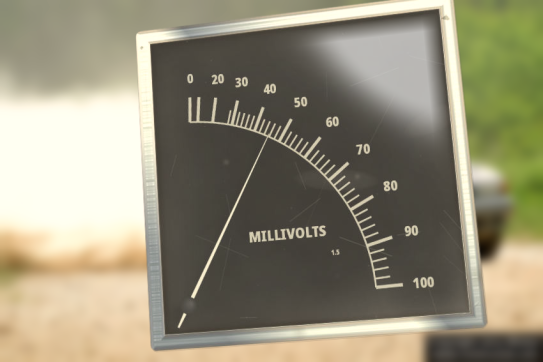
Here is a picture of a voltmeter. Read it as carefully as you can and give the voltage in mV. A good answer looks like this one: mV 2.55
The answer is mV 46
